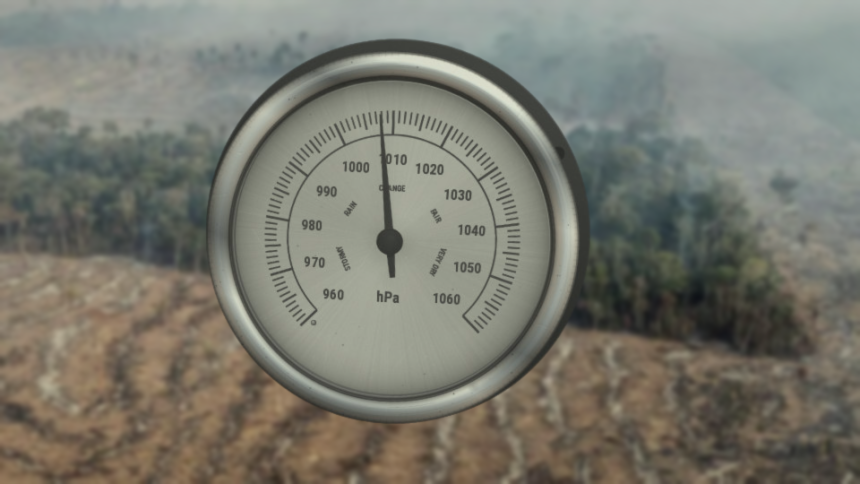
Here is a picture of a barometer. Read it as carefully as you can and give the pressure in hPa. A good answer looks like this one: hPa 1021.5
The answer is hPa 1008
